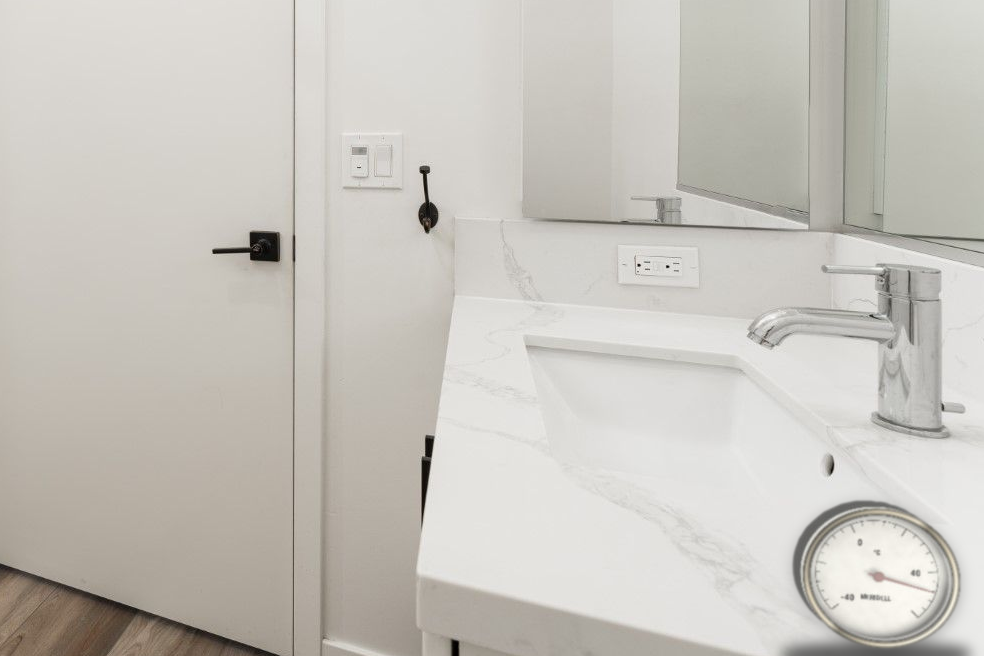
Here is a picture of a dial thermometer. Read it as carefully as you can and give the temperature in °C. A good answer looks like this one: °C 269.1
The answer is °C 48
